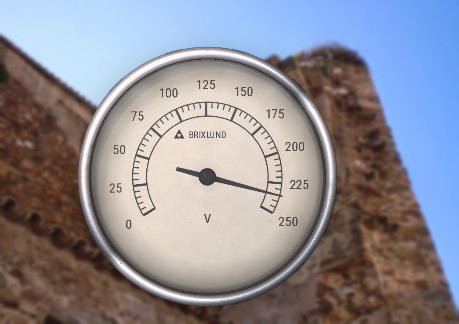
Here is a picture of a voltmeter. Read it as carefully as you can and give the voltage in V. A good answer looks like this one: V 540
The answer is V 235
